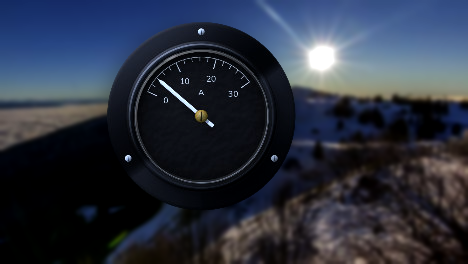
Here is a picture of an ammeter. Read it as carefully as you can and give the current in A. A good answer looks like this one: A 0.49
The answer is A 4
